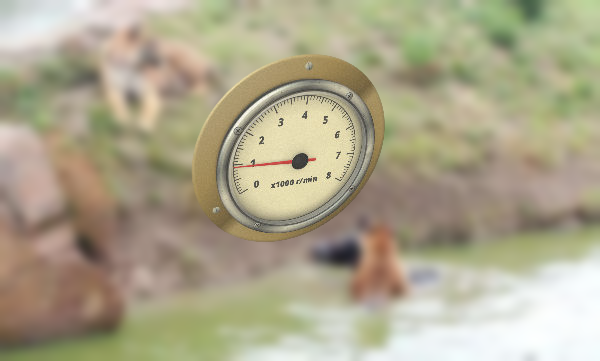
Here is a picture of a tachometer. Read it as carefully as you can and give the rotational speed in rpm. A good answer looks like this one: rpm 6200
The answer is rpm 1000
